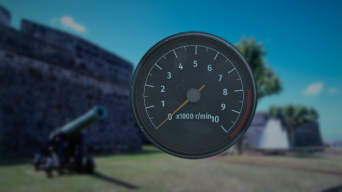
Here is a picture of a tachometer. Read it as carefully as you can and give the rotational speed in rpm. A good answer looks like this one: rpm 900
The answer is rpm 0
